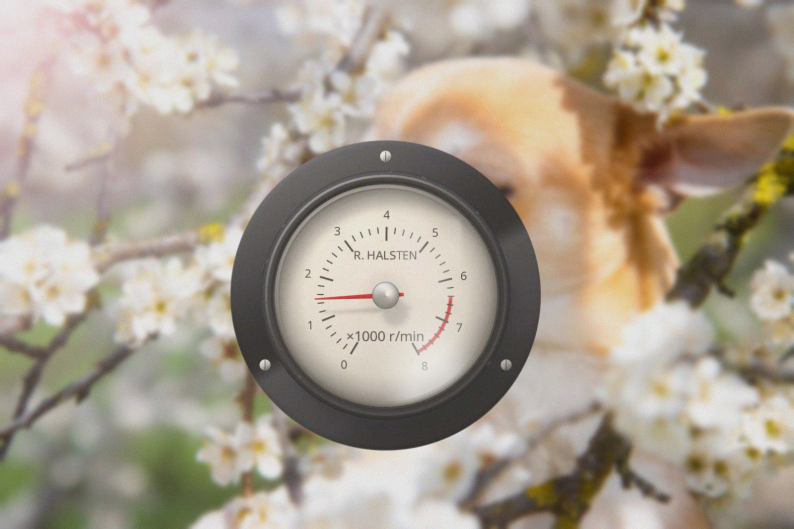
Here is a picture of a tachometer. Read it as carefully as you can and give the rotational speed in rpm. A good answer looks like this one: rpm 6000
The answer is rpm 1500
